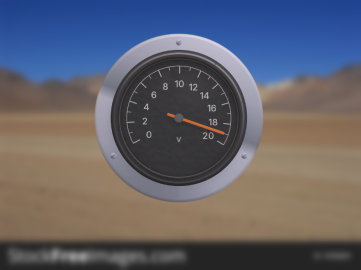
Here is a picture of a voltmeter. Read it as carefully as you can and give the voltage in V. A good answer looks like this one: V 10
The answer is V 19
